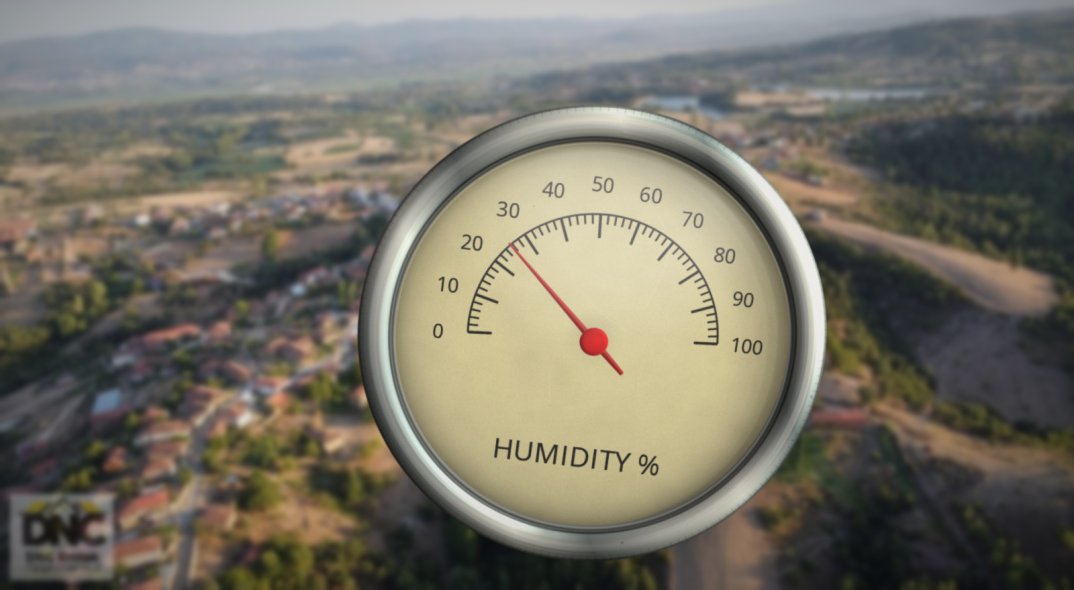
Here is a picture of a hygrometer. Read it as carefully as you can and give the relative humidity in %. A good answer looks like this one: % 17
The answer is % 26
